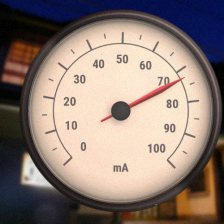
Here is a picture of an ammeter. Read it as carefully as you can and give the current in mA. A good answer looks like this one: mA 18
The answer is mA 72.5
